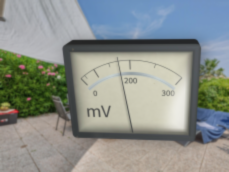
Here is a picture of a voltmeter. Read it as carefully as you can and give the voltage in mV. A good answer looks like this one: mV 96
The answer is mV 175
